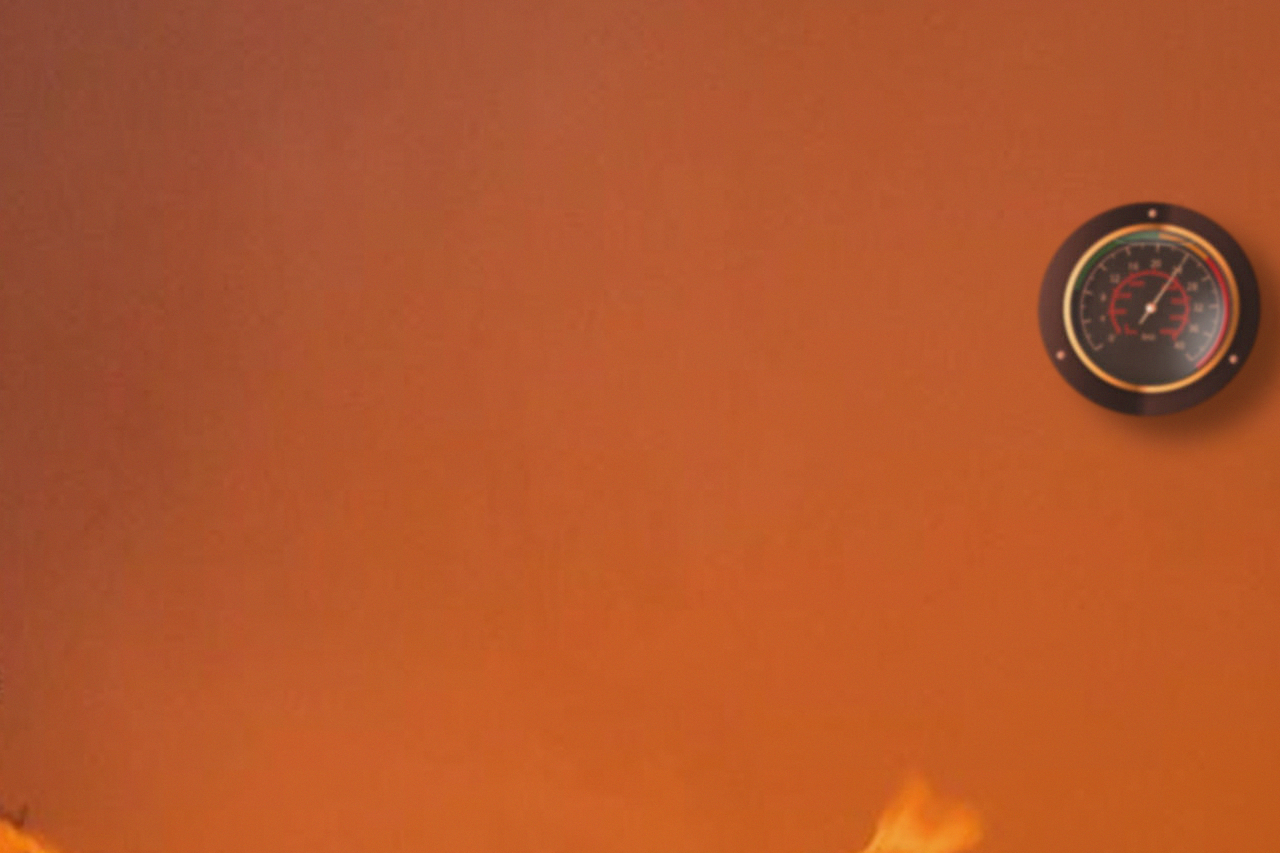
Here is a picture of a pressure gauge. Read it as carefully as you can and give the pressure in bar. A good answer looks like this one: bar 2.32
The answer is bar 24
